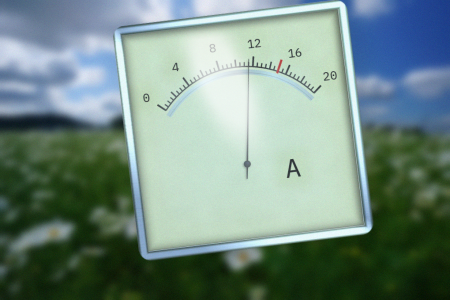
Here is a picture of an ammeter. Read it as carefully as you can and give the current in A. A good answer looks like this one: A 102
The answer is A 11.5
